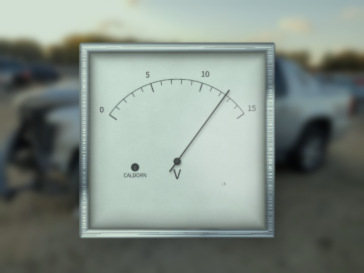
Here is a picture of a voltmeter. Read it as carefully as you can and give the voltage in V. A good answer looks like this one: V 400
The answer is V 12.5
